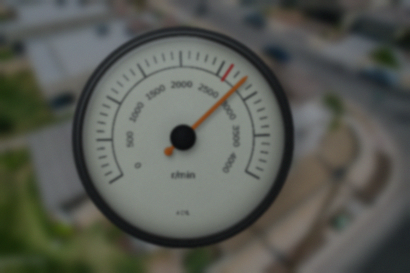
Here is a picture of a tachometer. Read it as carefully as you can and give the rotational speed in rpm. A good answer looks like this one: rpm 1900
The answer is rpm 2800
